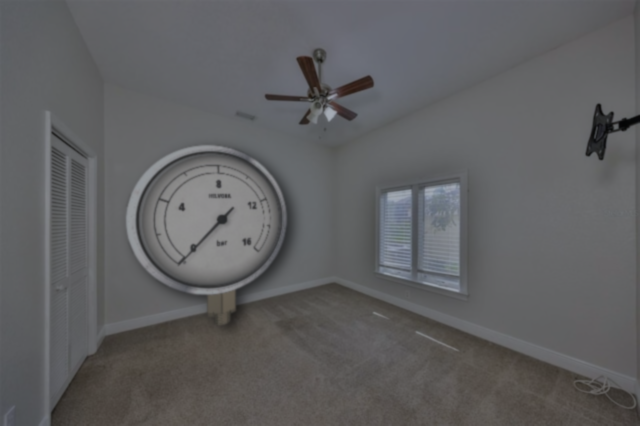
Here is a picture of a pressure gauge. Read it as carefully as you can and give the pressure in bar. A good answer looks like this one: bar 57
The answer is bar 0
